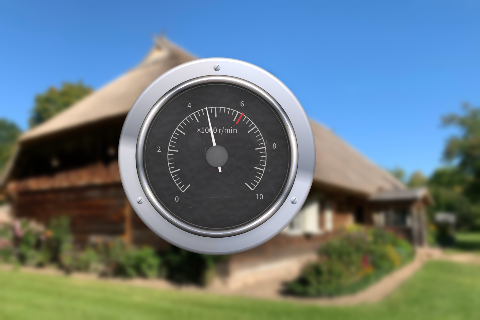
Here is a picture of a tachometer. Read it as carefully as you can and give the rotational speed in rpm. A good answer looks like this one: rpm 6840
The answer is rpm 4600
